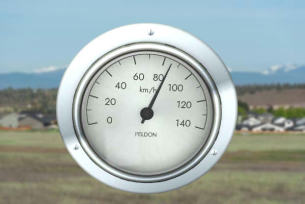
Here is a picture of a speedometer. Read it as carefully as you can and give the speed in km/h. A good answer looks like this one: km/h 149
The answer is km/h 85
